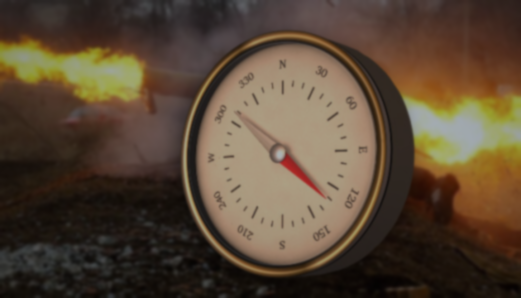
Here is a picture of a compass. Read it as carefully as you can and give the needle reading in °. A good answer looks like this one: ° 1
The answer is ° 130
